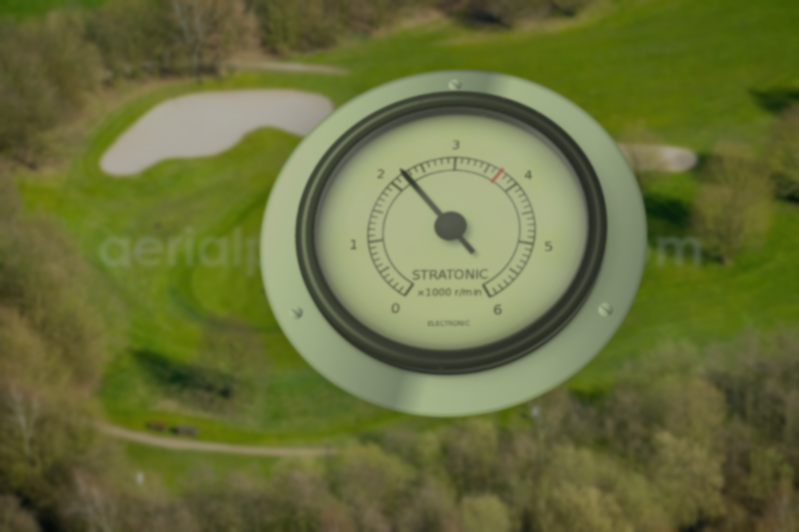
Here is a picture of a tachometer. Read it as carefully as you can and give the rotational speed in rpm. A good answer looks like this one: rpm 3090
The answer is rpm 2200
